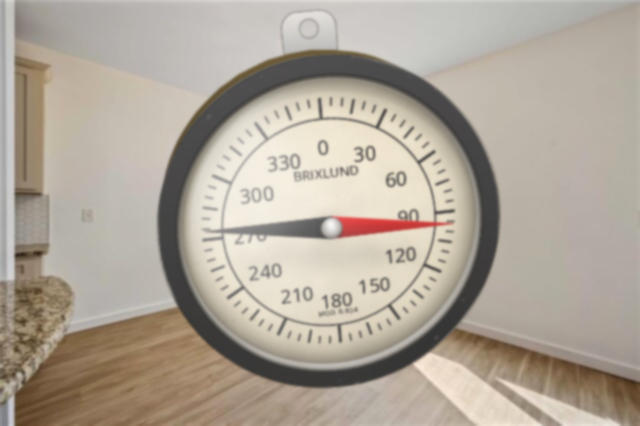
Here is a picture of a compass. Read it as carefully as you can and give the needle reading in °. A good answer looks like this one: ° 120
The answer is ° 95
